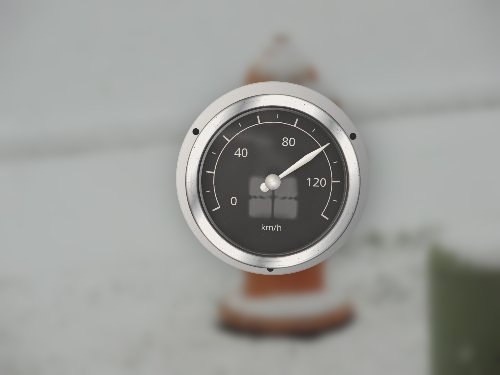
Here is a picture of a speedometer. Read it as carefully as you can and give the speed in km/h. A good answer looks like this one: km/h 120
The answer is km/h 100
